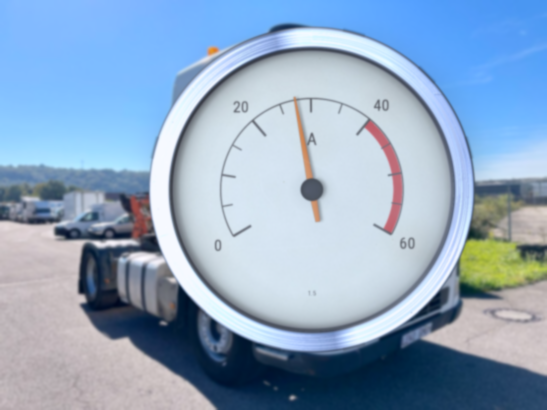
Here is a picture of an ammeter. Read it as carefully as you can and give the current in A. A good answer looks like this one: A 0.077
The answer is A 27.5
